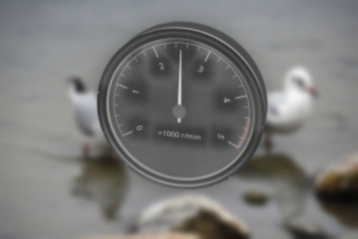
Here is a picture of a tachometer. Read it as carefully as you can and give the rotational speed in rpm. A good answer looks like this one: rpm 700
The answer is rpm 2500
